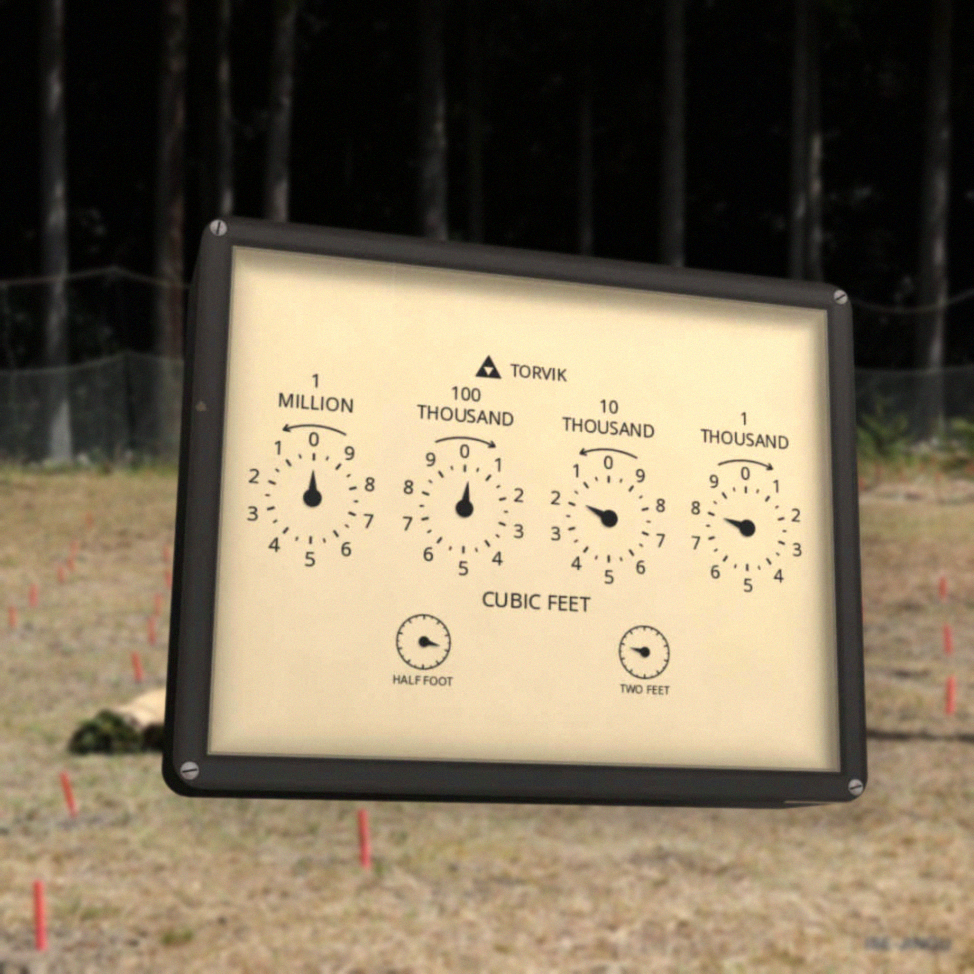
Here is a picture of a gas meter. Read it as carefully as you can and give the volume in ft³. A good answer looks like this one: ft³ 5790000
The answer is ft³ 1800
